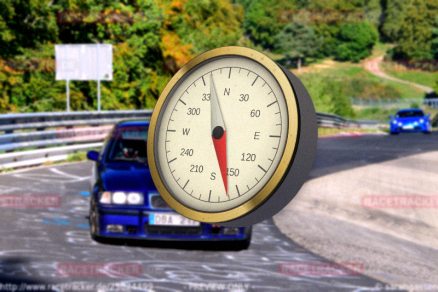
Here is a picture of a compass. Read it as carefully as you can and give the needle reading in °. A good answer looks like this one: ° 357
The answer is ° 160
